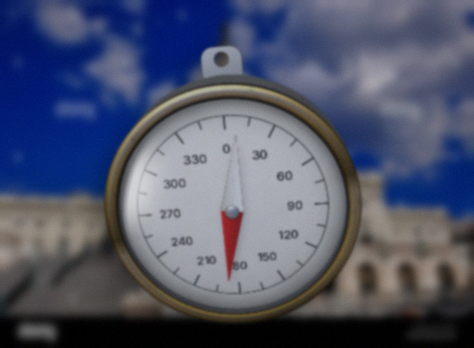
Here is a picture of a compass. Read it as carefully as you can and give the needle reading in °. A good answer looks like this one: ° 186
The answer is ° 187.5
